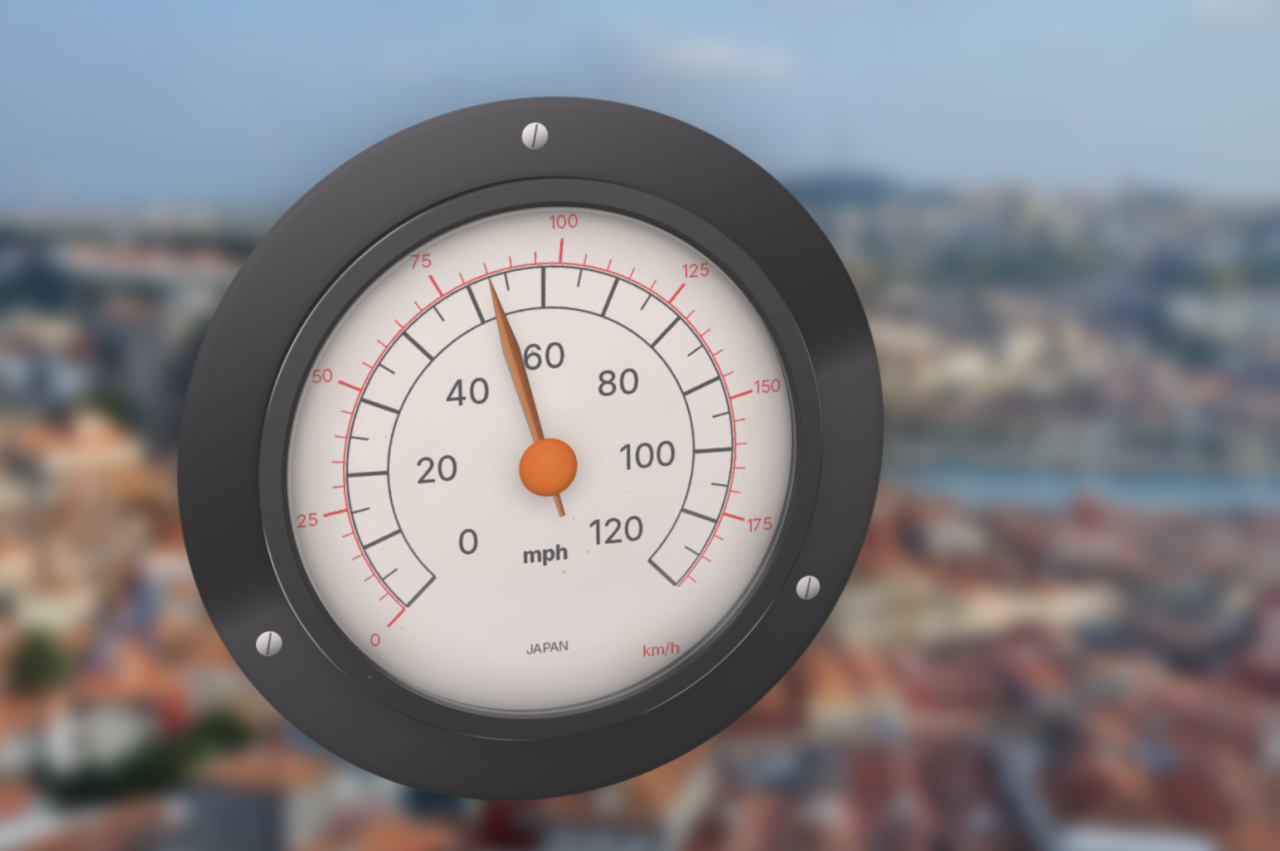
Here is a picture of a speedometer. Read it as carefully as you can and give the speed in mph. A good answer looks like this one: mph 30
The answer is mph 52.5
